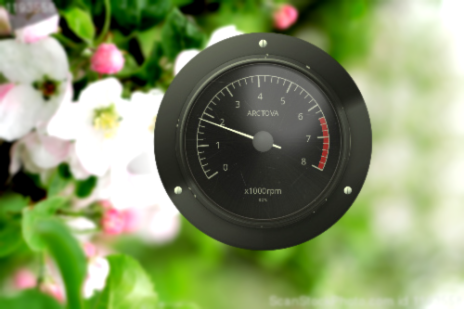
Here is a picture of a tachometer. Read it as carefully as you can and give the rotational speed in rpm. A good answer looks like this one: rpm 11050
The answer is rpm 1800
